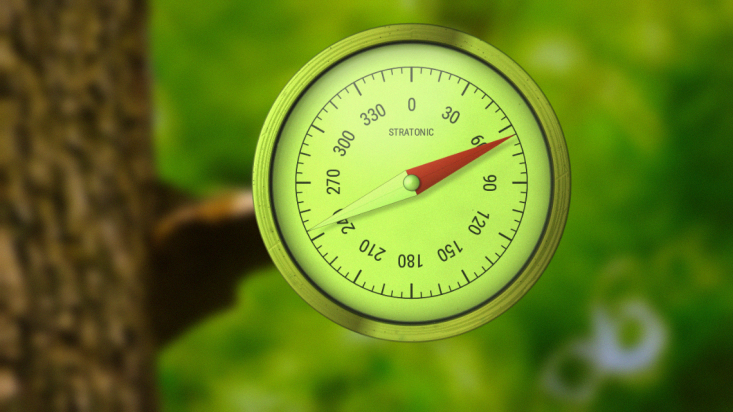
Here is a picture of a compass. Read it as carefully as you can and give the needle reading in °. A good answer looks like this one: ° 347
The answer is ° 65
